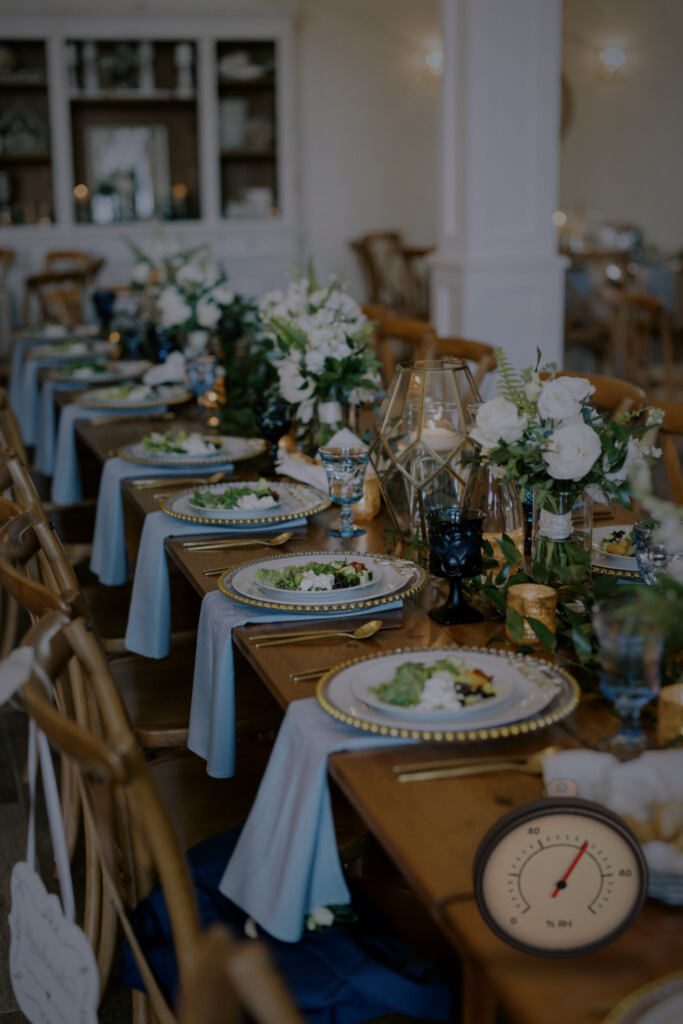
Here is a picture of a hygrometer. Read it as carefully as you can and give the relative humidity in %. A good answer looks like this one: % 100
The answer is % 60
